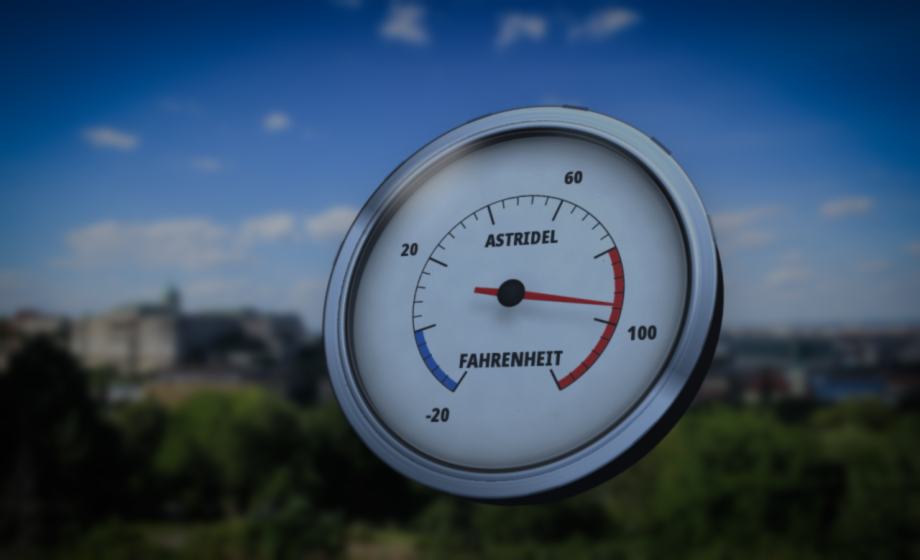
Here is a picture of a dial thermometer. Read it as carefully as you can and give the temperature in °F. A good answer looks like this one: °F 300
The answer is °F 96
